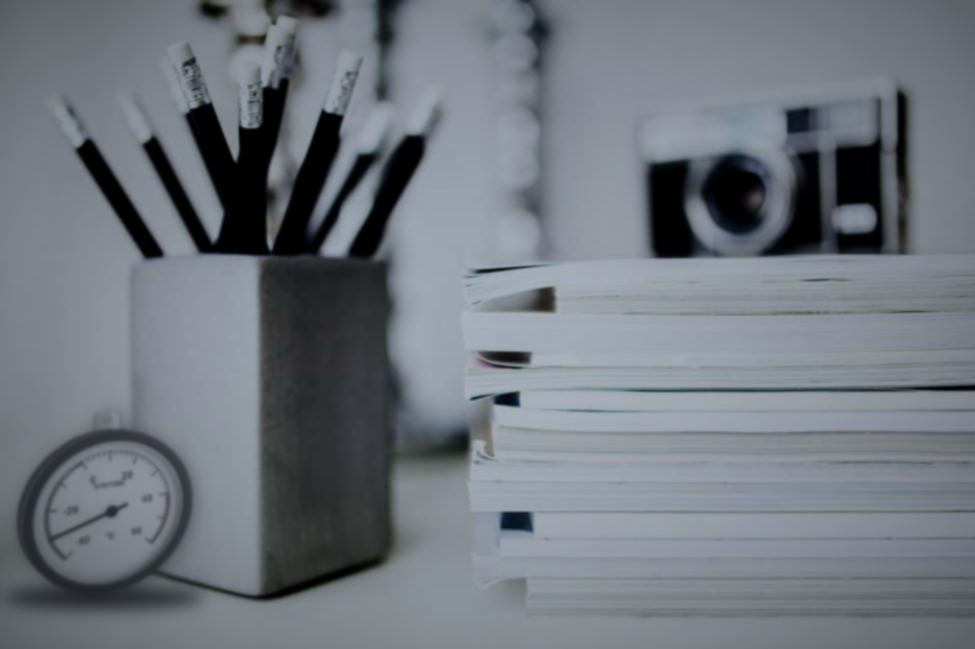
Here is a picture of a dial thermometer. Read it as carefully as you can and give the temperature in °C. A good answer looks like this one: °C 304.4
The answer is °C -30
